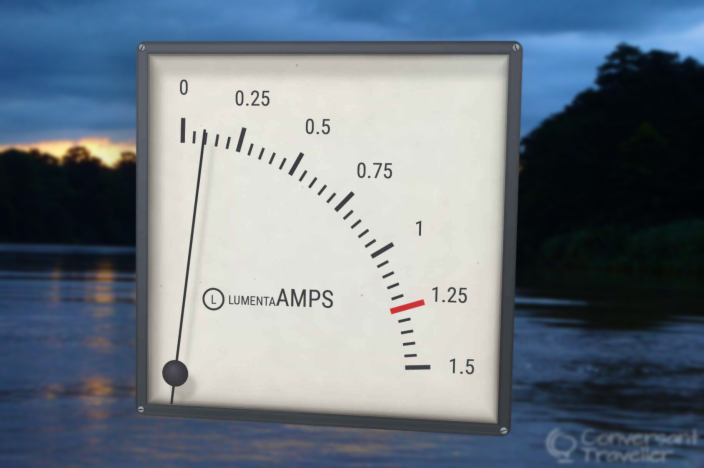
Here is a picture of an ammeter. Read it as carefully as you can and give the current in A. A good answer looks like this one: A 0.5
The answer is A 0.1
